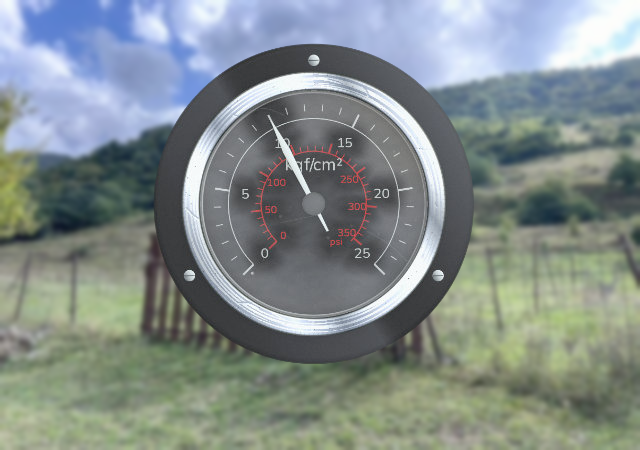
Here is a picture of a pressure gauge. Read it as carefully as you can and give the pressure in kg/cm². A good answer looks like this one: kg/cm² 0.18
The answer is kg/cm² 10
